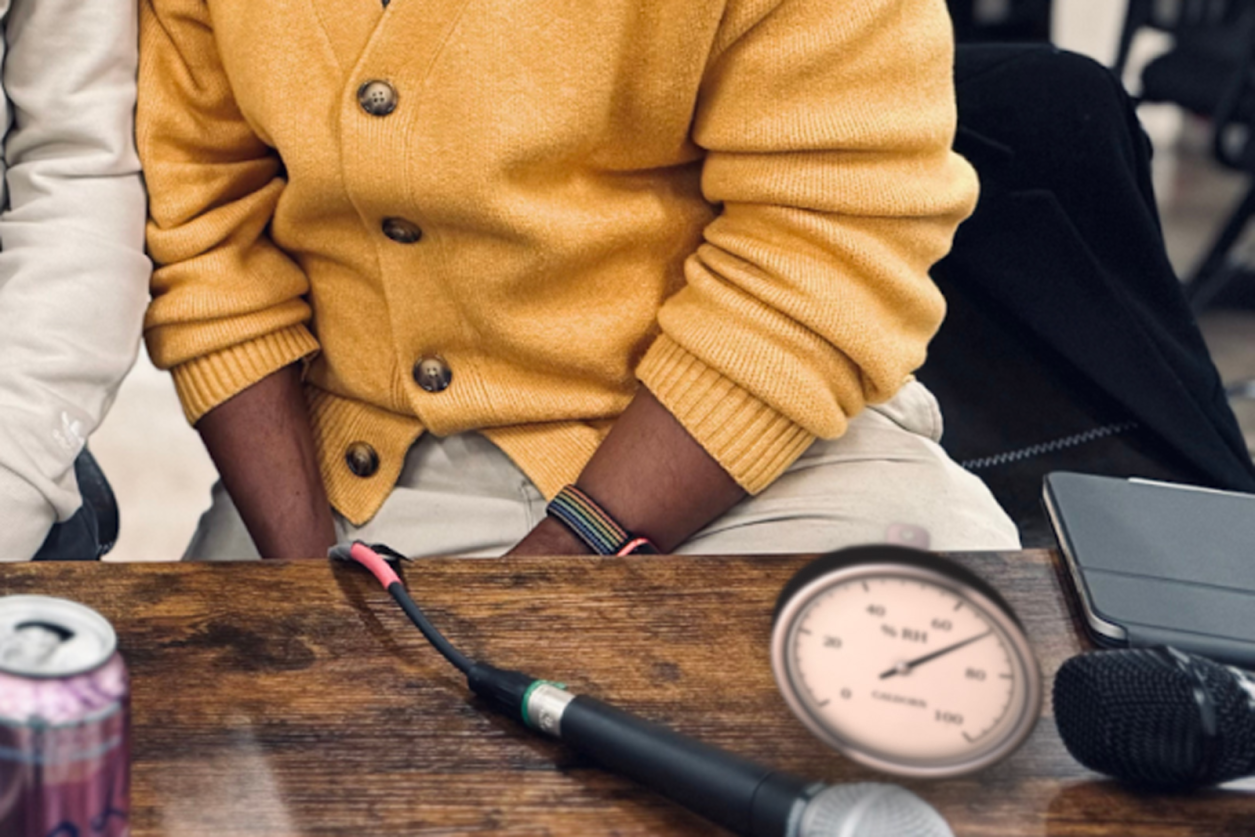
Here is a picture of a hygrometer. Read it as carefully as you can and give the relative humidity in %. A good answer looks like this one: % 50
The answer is % 68
